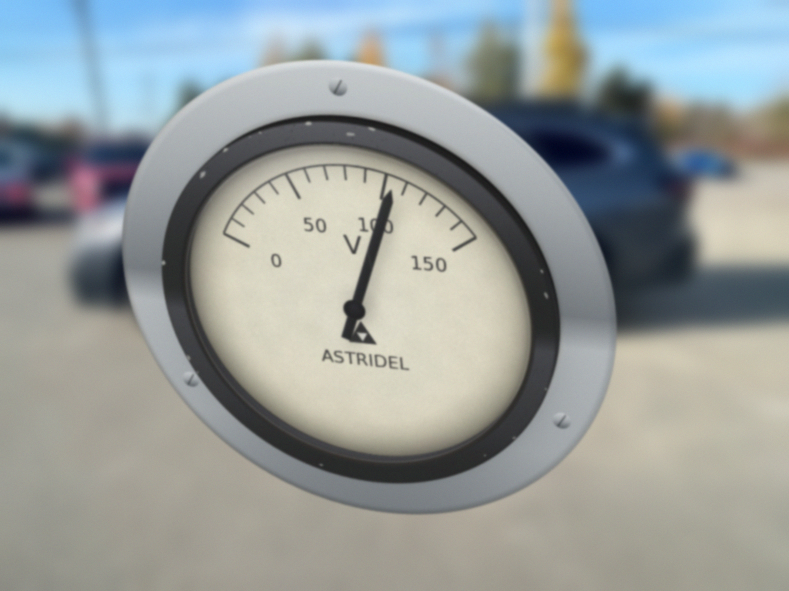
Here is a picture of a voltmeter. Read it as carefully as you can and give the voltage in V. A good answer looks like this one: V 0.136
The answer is V 105
